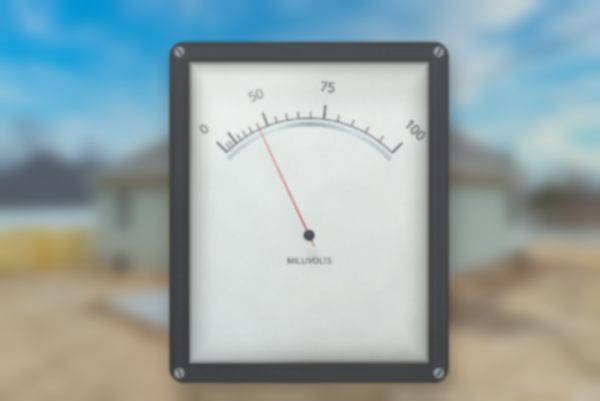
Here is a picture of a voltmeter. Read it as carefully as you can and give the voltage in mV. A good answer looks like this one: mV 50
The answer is mV 45
